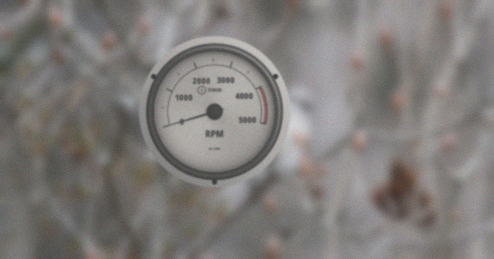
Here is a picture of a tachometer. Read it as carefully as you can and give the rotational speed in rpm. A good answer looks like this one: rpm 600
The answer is rpm 0
